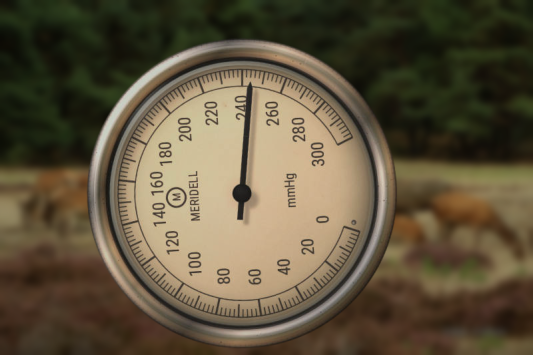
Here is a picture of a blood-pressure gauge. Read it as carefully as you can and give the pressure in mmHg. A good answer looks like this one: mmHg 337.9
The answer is mmHg 244
